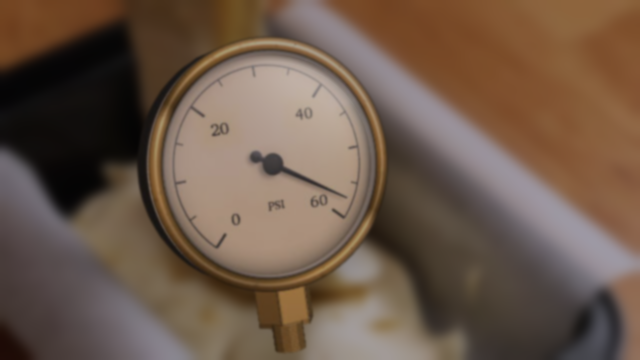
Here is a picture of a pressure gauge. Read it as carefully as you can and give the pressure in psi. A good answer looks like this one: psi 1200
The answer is psi 57.5
